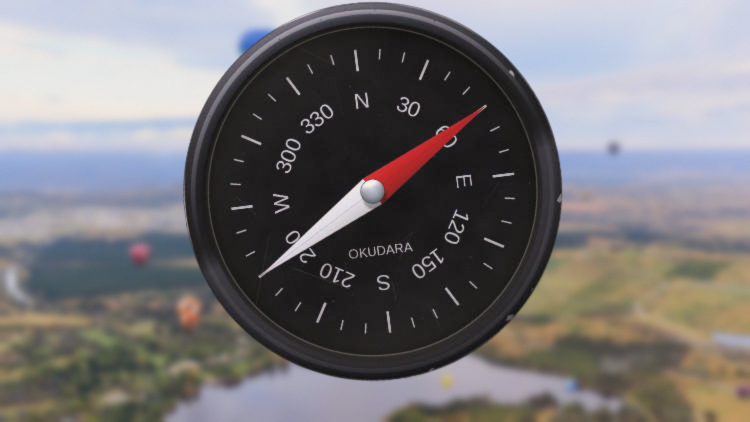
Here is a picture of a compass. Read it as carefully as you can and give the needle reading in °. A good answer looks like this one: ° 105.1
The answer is ° 60
